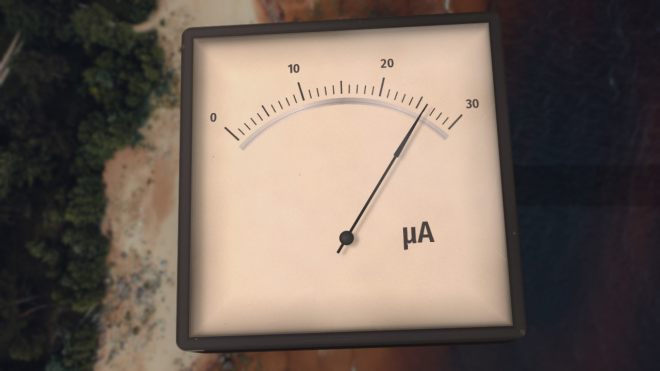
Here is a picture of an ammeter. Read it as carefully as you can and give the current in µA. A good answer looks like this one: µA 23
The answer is µA 26
